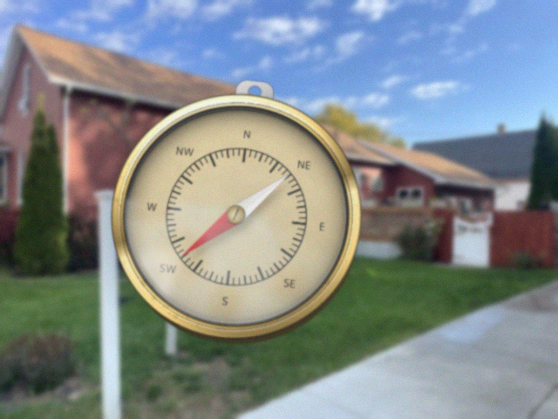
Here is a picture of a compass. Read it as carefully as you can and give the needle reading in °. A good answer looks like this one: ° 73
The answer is ° 225
